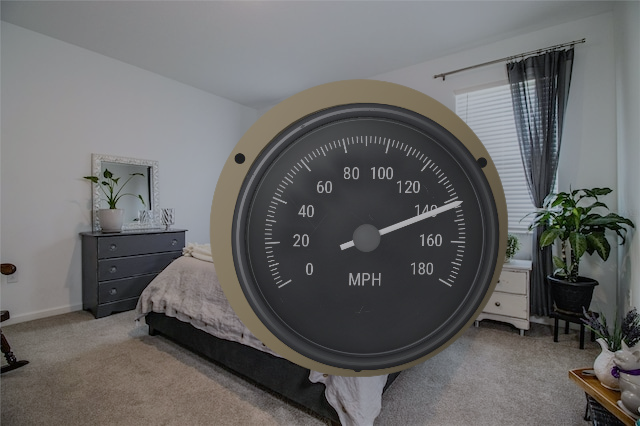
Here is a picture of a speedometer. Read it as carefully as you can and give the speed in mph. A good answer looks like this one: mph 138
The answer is mph 142
